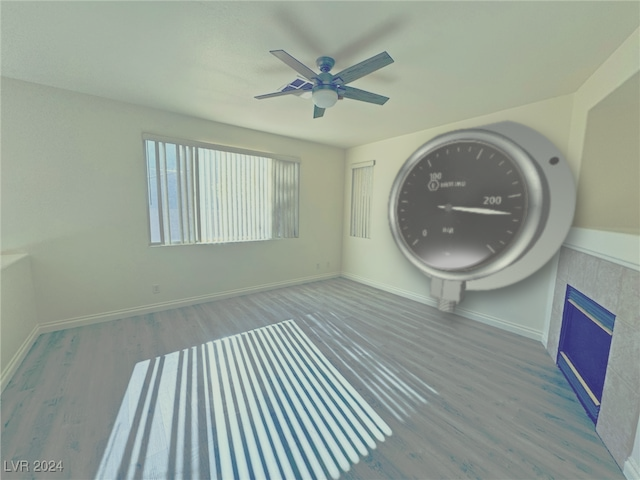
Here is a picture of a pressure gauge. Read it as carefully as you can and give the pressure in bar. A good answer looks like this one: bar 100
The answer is bar 215
